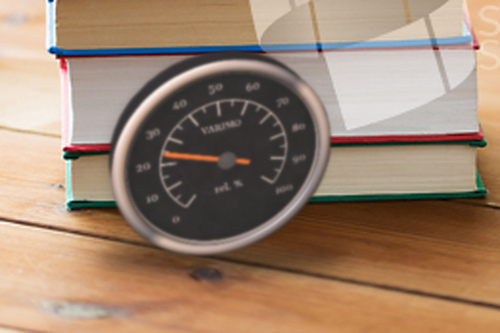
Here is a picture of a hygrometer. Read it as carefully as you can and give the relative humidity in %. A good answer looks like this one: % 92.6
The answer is % 25
